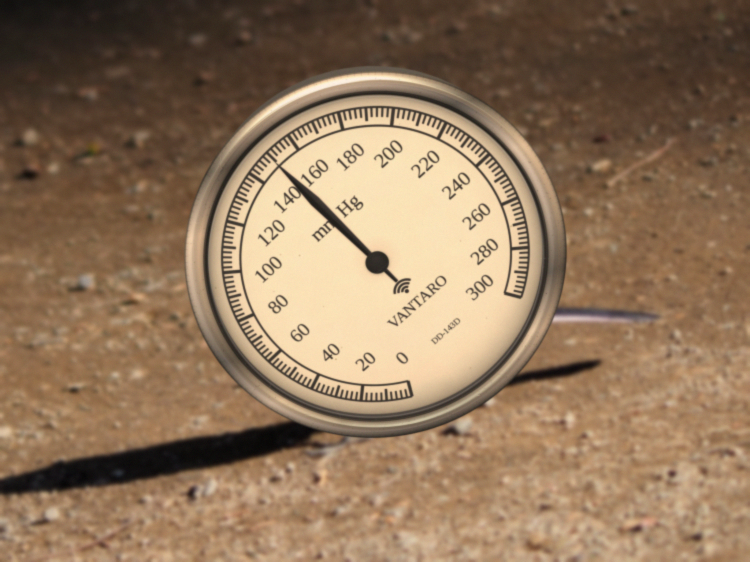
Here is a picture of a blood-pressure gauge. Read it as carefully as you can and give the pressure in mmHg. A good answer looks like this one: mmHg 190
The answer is mmHg 150
